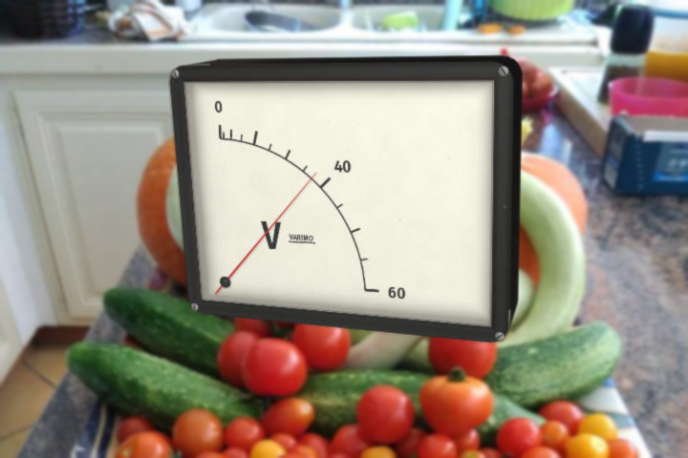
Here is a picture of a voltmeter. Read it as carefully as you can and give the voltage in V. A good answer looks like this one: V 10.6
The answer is V 37.5
